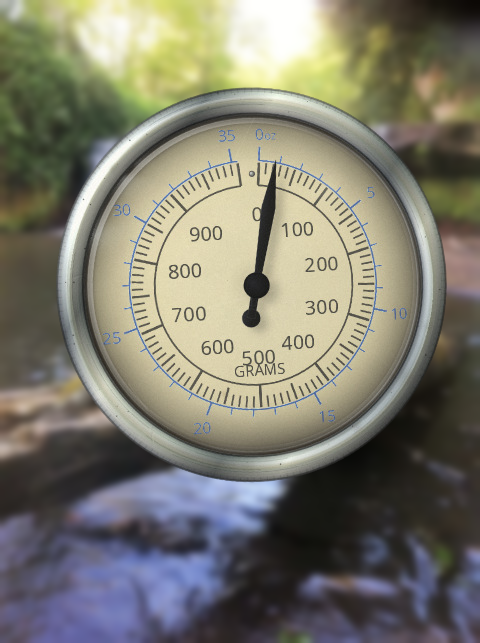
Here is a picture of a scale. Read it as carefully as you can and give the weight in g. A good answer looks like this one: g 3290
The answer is g 20
